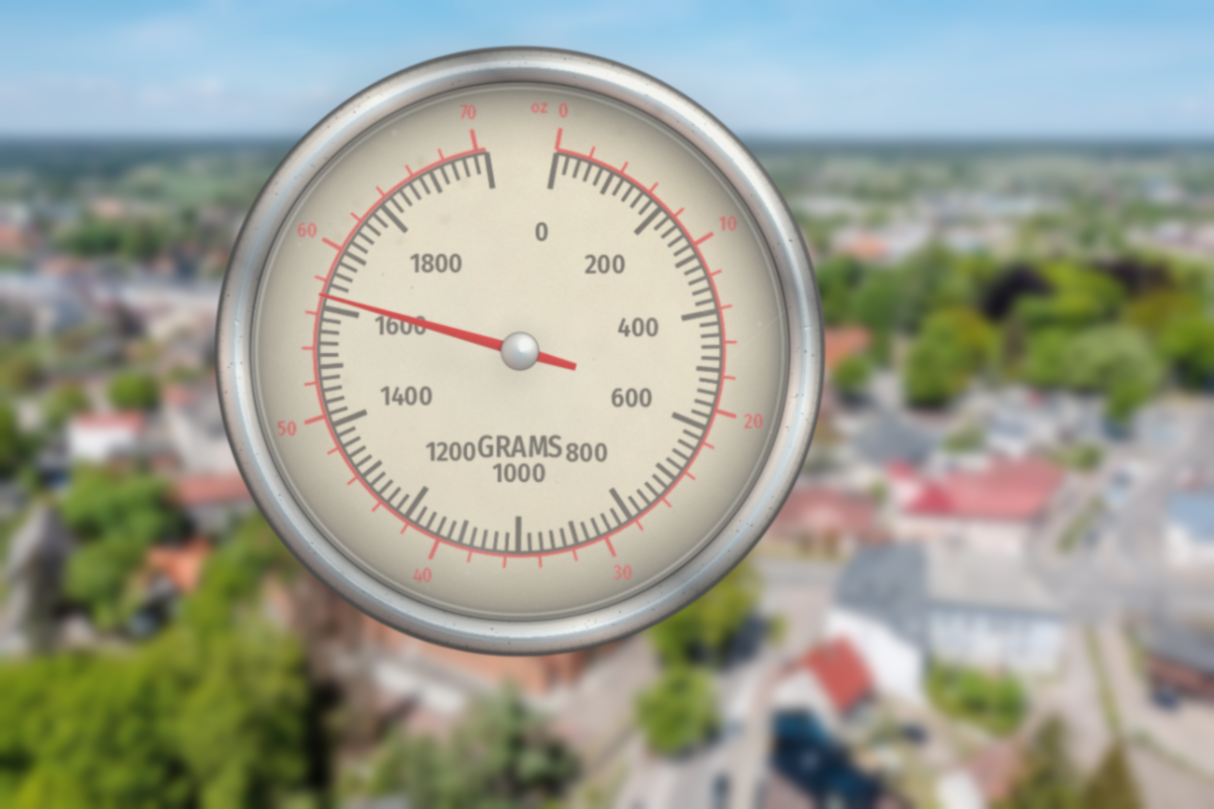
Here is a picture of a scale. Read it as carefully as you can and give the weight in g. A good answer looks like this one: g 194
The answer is g 1620
